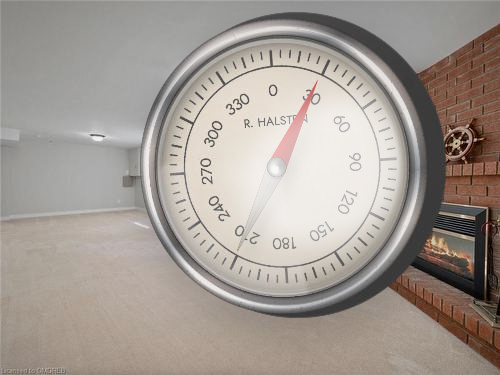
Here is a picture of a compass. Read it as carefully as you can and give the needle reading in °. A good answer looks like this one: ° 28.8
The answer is ° 30
